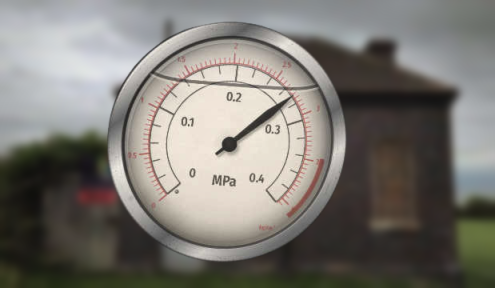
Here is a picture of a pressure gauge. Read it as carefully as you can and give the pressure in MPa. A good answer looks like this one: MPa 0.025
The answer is MPa 0.27
